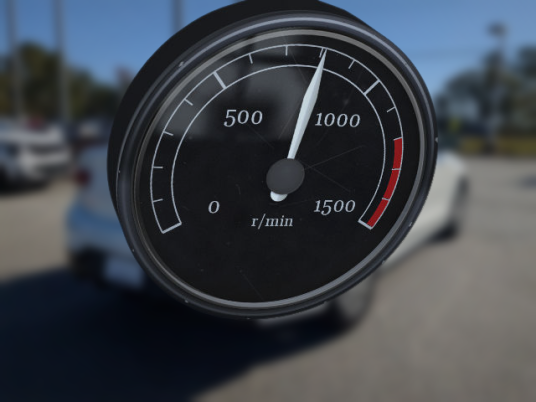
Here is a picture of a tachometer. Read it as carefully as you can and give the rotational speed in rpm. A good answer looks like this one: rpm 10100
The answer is rpm 800
